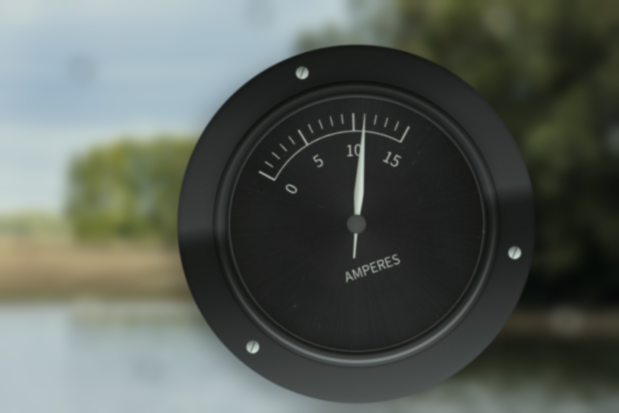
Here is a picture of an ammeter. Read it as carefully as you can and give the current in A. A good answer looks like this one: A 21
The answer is A 11
